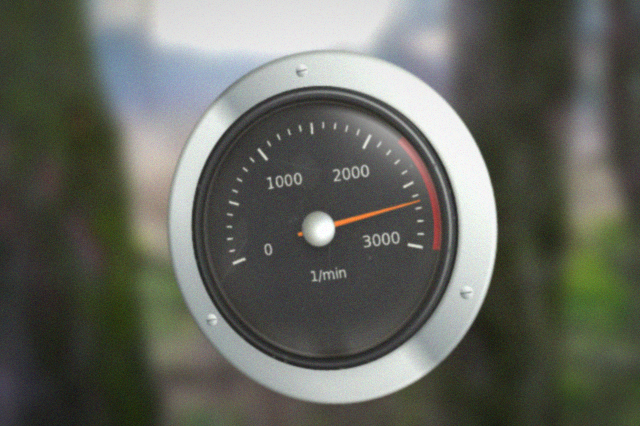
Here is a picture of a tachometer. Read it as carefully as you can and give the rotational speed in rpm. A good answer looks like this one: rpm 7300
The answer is rpm 2650
